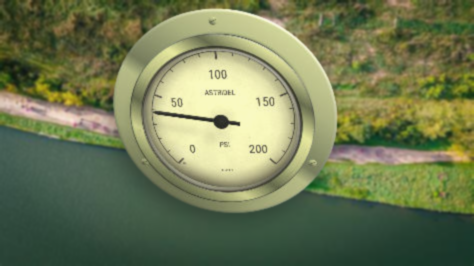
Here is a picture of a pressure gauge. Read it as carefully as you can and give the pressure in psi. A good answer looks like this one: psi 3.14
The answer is psi 40
